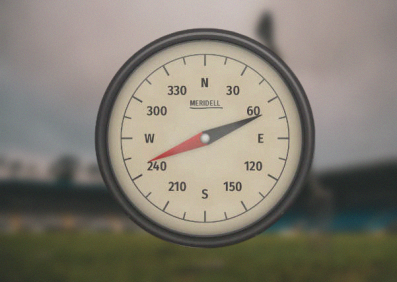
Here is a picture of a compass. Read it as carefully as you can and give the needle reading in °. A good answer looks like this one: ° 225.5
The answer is ° 247.5
